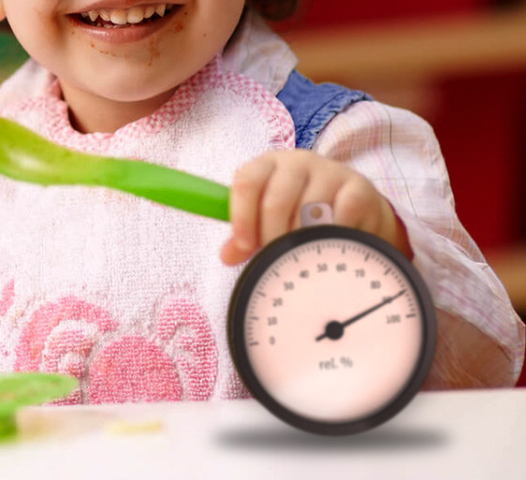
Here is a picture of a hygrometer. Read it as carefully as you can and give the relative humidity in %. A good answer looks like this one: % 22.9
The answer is % 90
